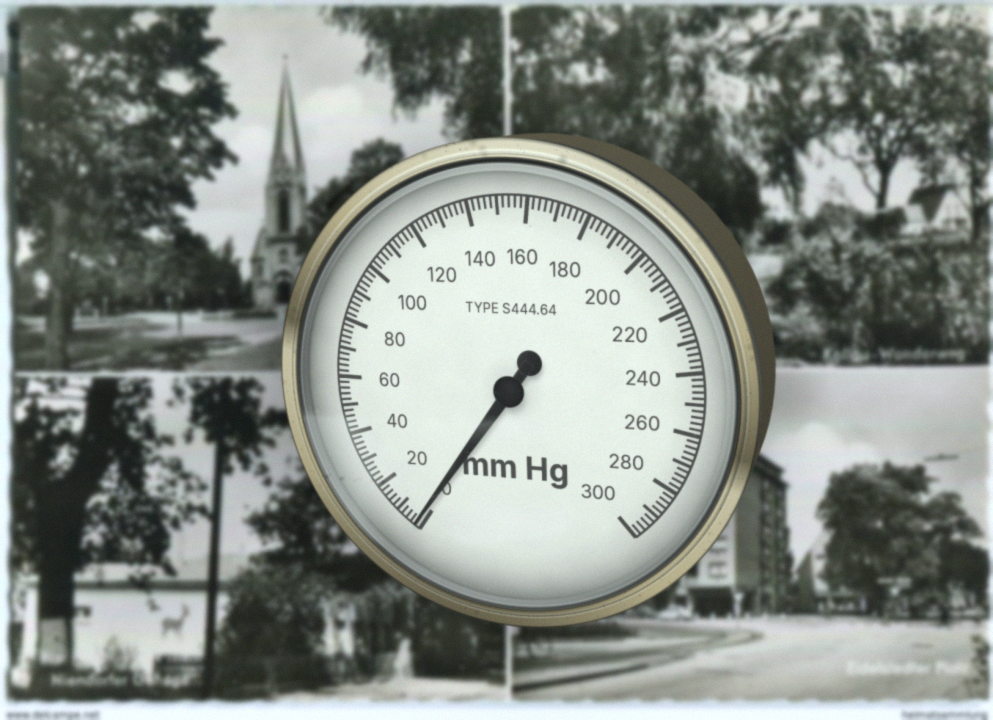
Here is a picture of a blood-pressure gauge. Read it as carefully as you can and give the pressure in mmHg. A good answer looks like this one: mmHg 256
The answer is mmHg 2
